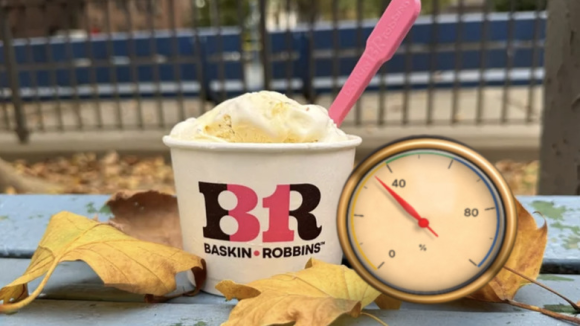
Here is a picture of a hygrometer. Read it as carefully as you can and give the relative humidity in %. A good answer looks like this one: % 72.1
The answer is % 35
